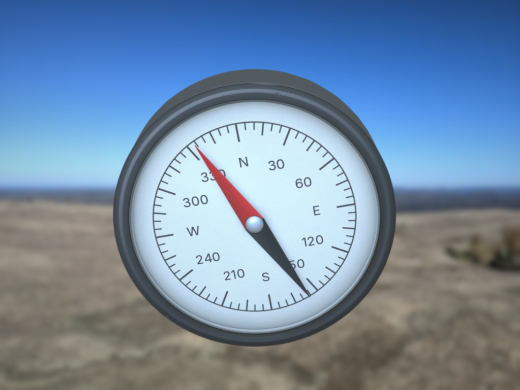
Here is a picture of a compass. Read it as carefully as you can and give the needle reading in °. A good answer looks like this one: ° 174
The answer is ° 335
